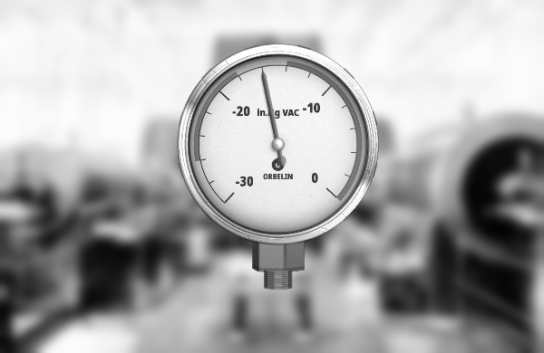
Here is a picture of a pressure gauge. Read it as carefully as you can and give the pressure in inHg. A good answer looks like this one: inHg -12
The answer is inHg -16
